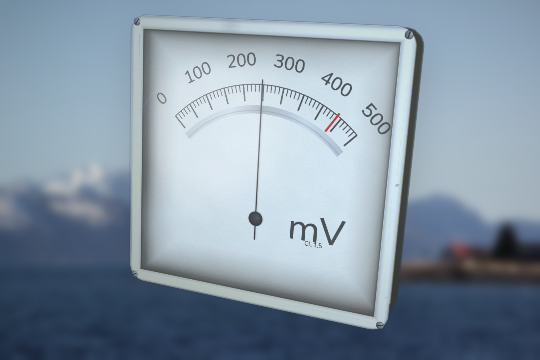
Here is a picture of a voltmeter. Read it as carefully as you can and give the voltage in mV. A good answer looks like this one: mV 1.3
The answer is mV 250
